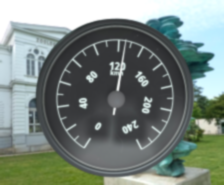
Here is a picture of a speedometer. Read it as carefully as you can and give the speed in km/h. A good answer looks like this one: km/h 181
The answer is km/h 125
